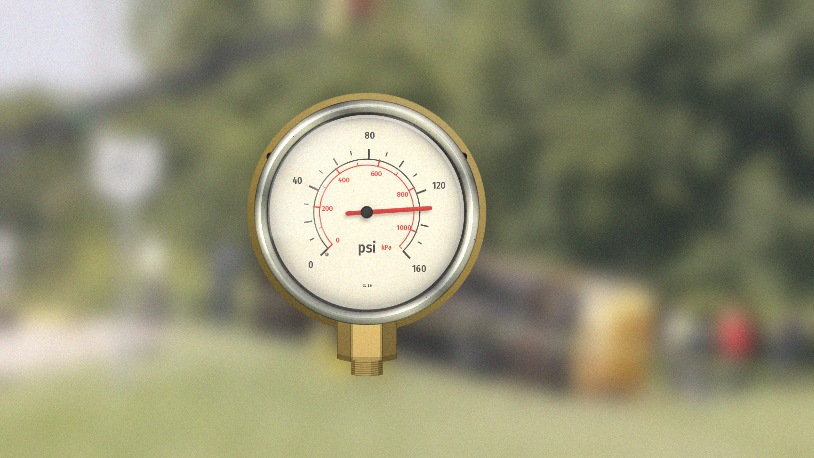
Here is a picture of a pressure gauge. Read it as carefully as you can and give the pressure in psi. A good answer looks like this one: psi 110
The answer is psi 130
